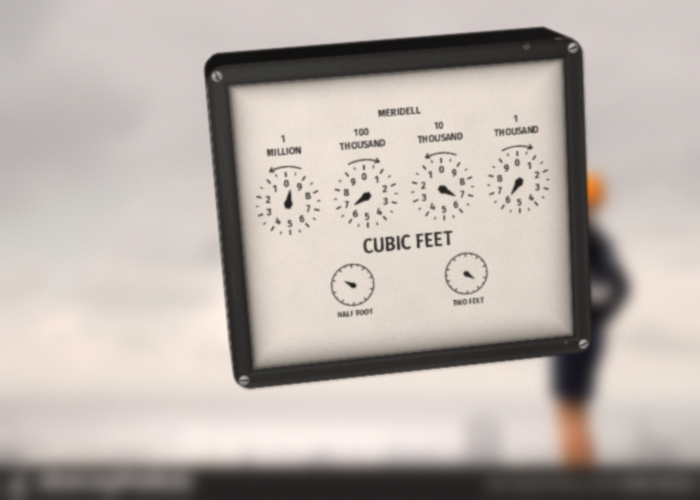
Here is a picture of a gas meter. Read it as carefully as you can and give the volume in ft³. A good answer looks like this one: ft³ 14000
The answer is ft³ 966600
